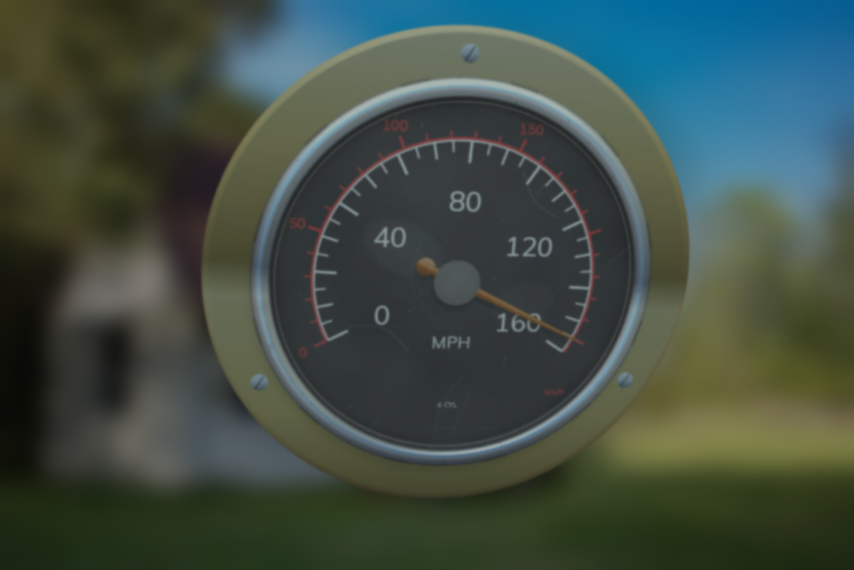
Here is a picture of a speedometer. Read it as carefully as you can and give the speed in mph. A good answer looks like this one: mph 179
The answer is mph 155
